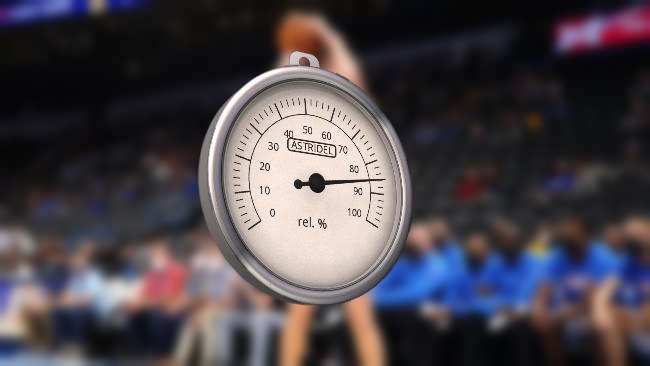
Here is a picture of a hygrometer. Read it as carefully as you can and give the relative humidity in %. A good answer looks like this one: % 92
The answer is % 86
